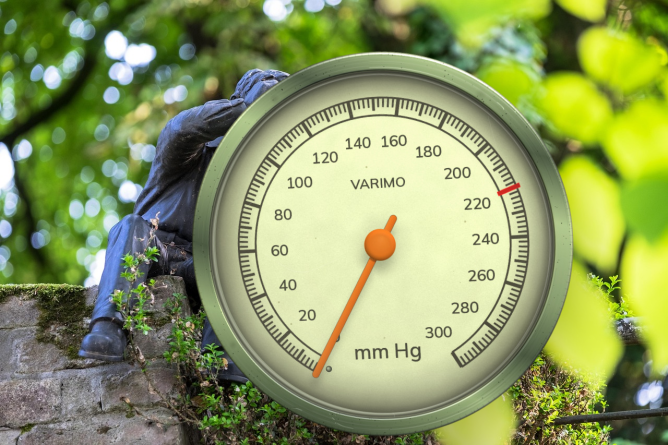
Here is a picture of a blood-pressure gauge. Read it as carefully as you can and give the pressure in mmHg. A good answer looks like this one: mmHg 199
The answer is mmHg 0
